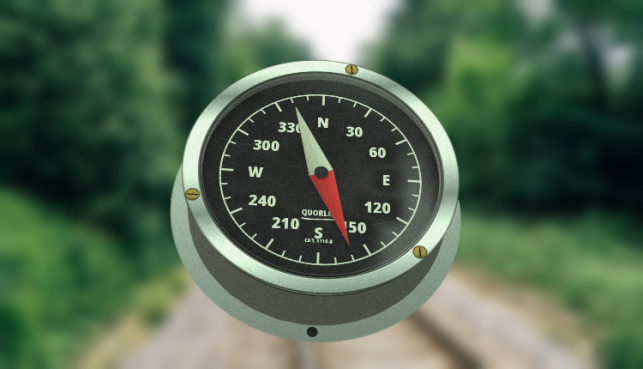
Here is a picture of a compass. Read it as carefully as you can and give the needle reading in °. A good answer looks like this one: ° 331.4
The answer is ° 160
